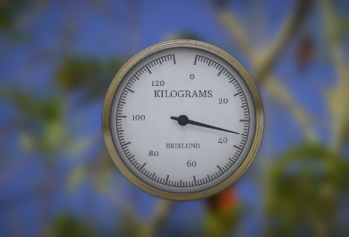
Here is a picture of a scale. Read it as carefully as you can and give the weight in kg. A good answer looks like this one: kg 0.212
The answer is kg 35
